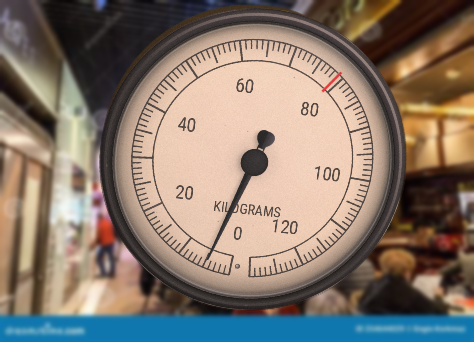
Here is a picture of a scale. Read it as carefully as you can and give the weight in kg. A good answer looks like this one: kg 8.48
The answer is kg 5
